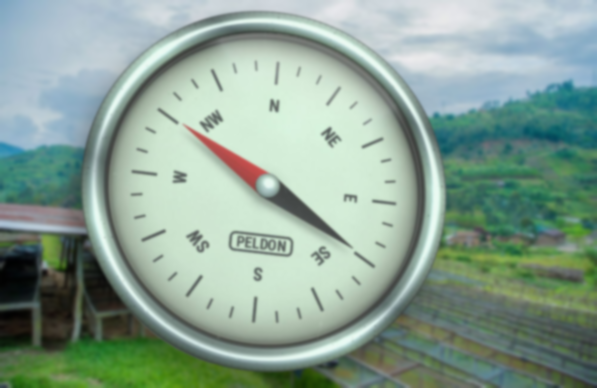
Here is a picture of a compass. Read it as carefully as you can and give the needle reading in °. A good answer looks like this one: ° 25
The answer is ° 300
